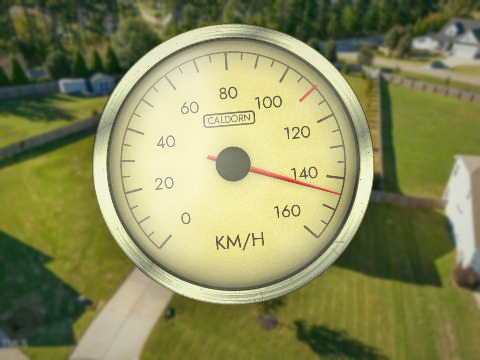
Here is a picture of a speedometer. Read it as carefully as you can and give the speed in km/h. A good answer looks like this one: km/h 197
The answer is km/h 145
